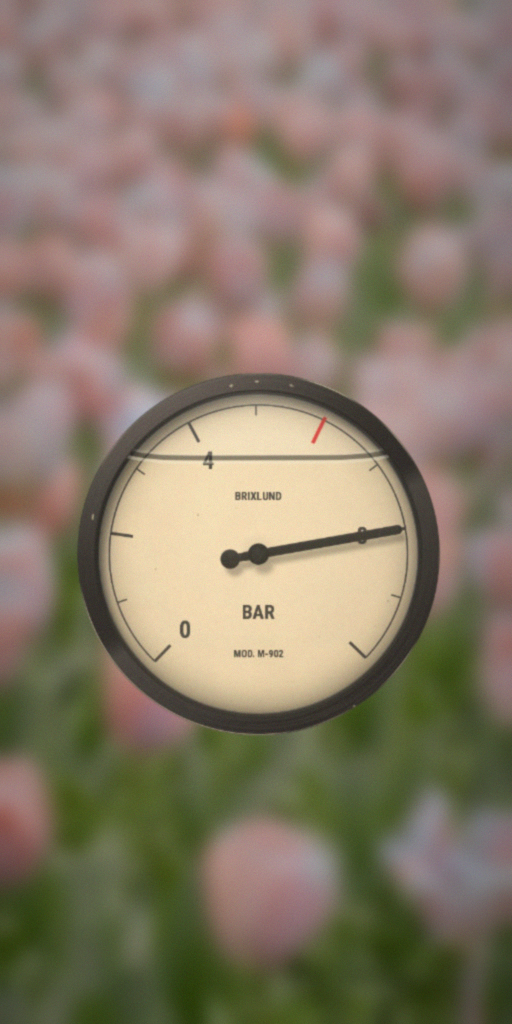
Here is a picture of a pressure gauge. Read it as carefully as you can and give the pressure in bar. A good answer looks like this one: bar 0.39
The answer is bar 8
